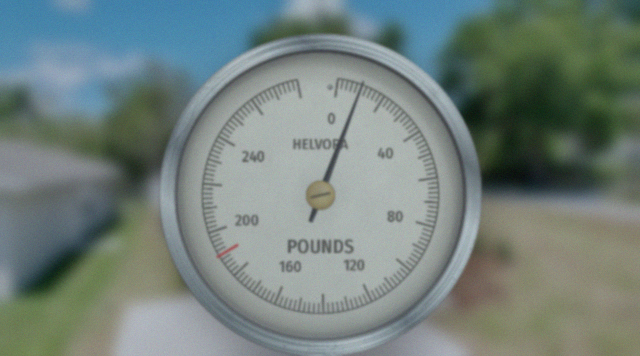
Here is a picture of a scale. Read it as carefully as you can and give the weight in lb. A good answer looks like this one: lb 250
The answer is lb 10
